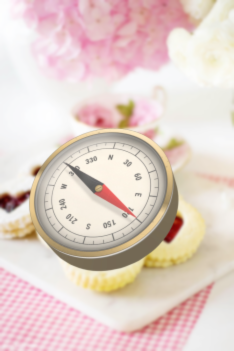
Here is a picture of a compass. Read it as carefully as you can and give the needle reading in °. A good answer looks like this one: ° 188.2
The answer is ° 120
